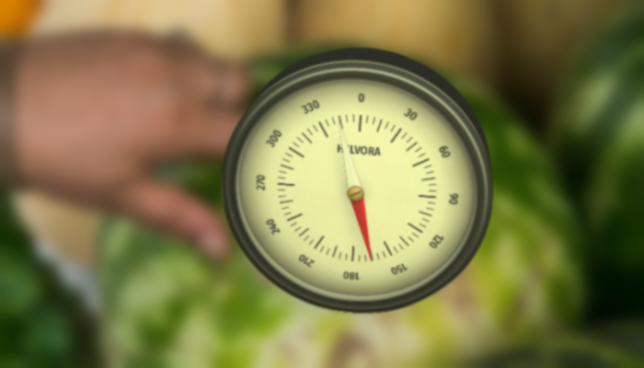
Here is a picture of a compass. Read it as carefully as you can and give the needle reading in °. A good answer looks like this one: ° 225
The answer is ° 165
